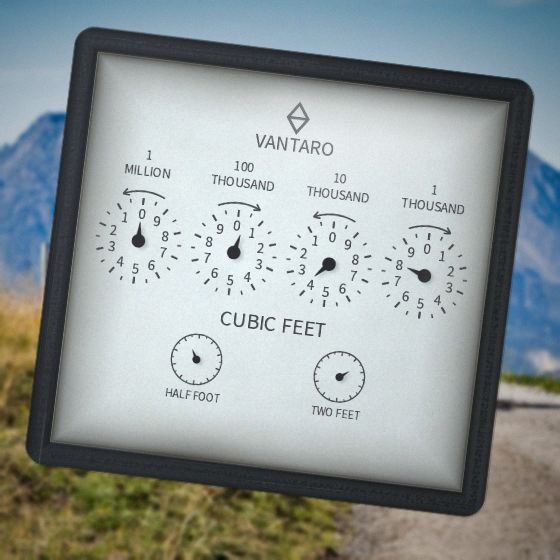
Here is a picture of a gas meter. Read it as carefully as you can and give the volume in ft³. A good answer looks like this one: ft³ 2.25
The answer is ft³ 3800
